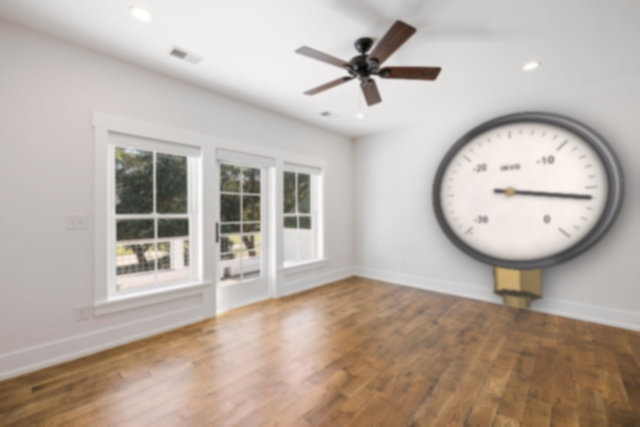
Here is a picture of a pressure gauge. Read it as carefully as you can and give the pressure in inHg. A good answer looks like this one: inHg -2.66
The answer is inHg -4
